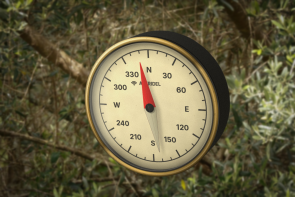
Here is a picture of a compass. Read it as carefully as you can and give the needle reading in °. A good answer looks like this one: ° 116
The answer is ° 350
